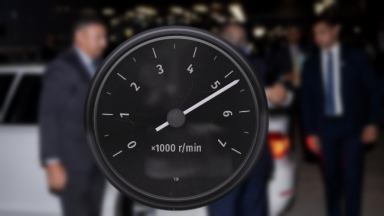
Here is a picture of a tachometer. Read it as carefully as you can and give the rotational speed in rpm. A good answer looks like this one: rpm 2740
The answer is rpm 5250
